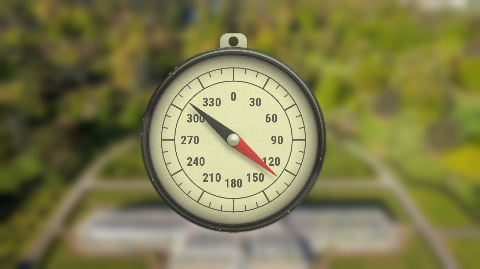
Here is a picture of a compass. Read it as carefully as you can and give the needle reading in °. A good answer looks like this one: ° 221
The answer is ° 130
